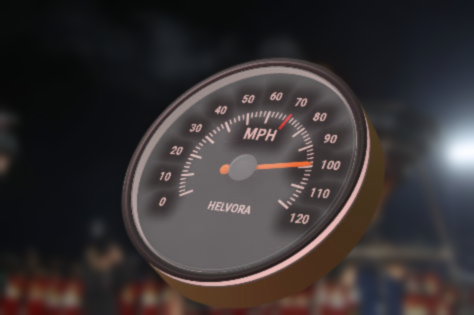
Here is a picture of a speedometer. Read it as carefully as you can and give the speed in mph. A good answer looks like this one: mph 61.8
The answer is mph 100
